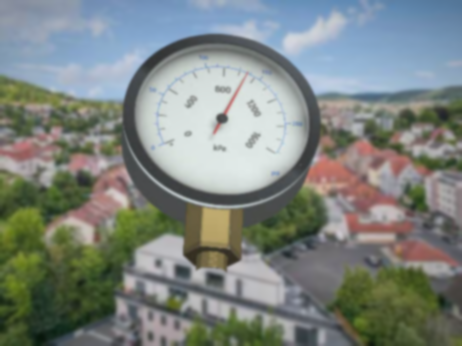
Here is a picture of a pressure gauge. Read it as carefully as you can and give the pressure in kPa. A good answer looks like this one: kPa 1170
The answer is kPa 950
